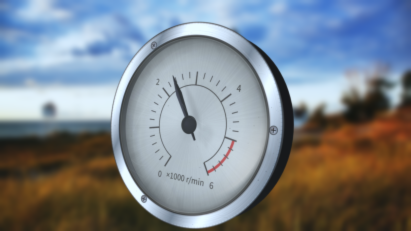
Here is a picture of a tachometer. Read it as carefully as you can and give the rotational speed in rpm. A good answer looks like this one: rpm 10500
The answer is rpm 2400
